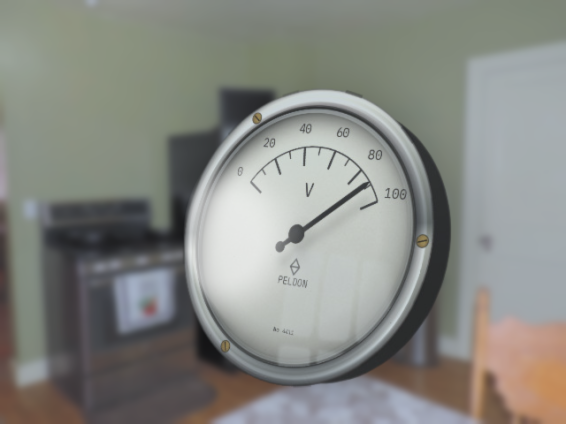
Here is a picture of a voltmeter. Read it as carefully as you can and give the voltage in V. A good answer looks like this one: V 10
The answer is V 90
